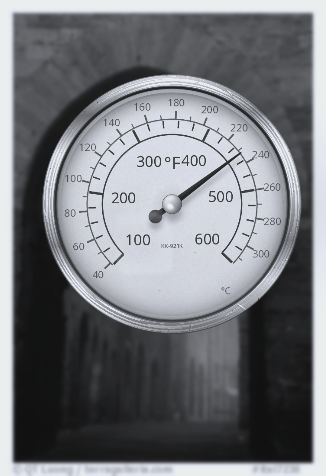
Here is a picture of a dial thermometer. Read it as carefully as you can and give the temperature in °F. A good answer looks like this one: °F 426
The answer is °F 450
